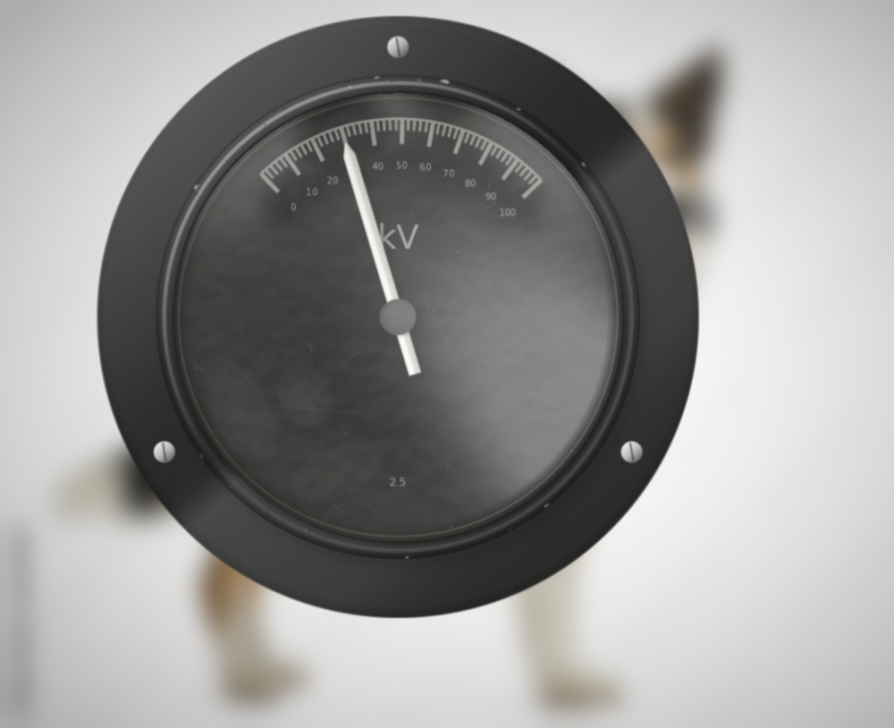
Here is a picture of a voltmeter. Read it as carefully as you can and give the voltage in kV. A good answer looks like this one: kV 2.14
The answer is kV 30
